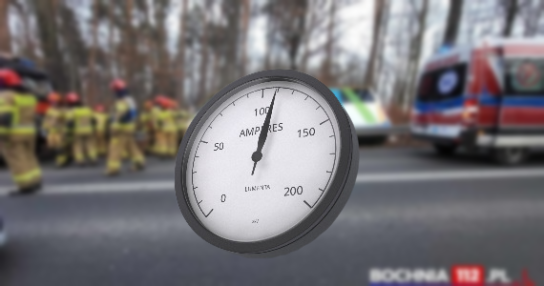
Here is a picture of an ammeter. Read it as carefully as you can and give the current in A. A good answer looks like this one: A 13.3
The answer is A 110
